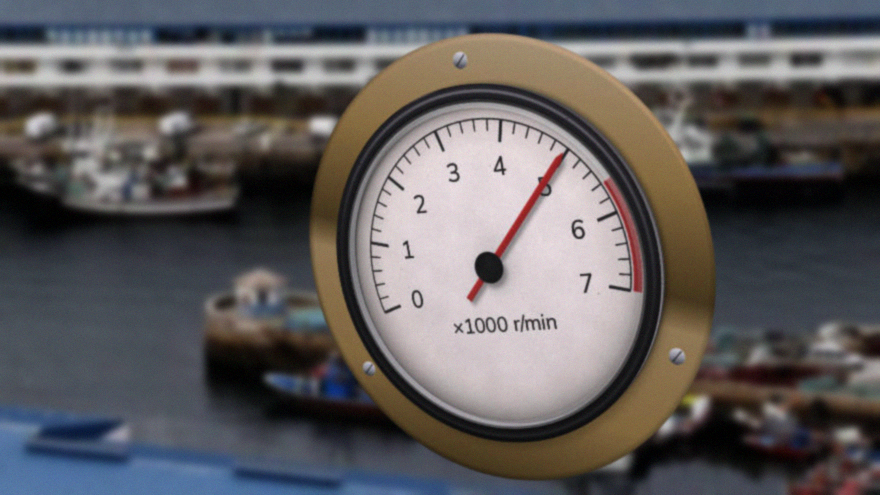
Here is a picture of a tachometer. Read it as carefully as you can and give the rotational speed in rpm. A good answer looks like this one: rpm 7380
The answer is rpm 5000
